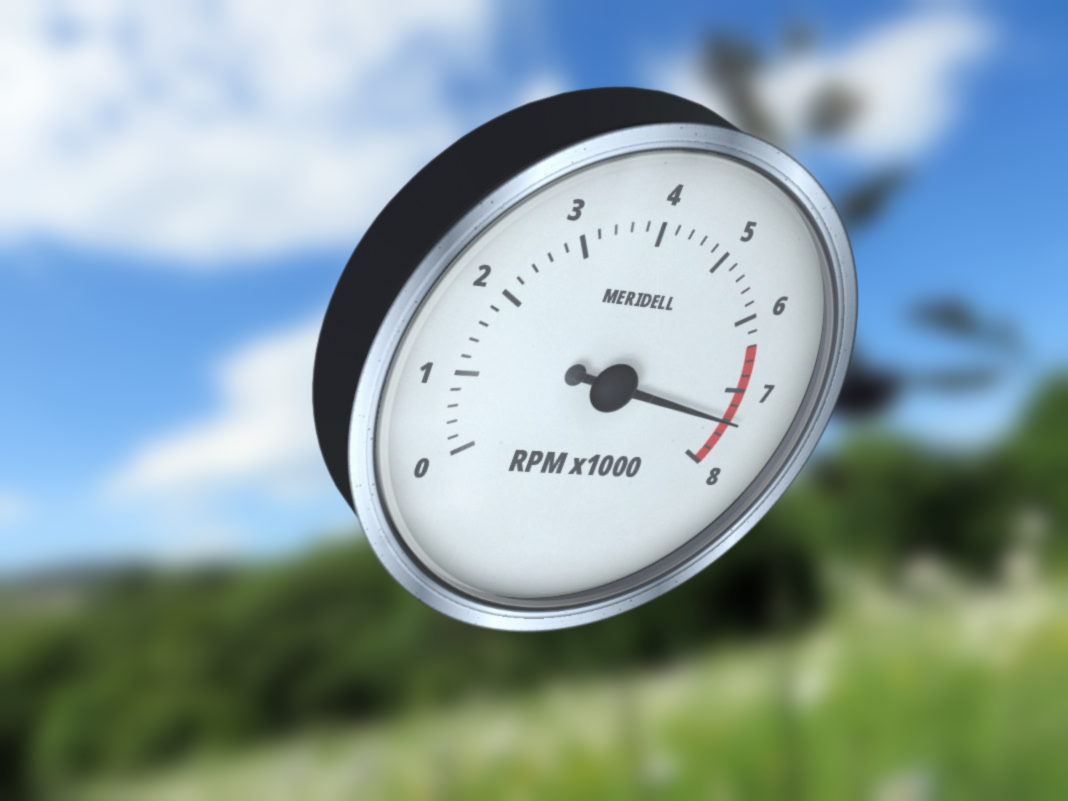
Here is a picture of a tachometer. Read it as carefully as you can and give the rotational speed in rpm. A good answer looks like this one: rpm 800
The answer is rpm 7400
